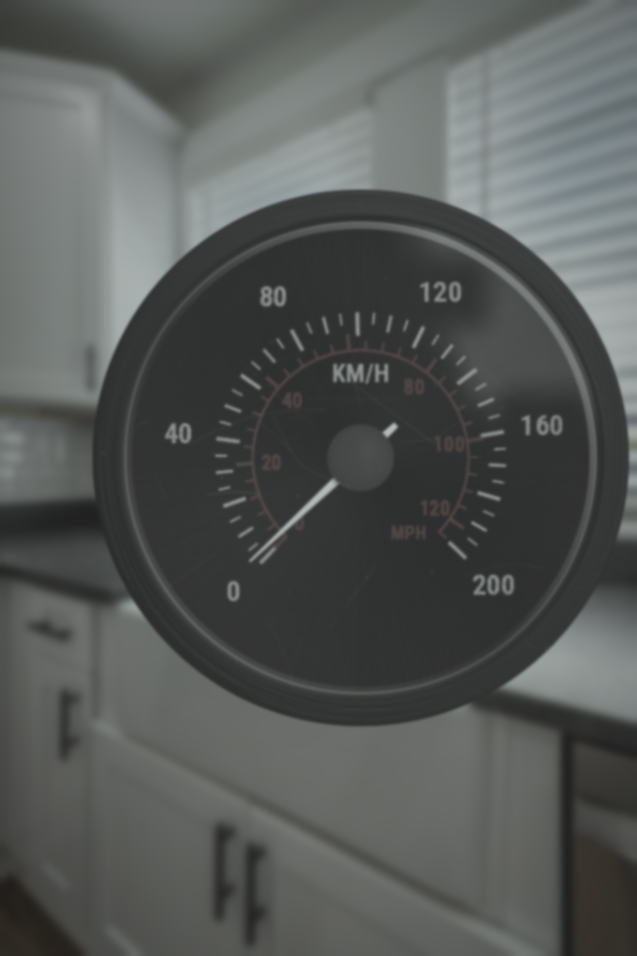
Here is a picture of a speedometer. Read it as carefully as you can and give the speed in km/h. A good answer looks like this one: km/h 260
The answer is km/h 2.5
